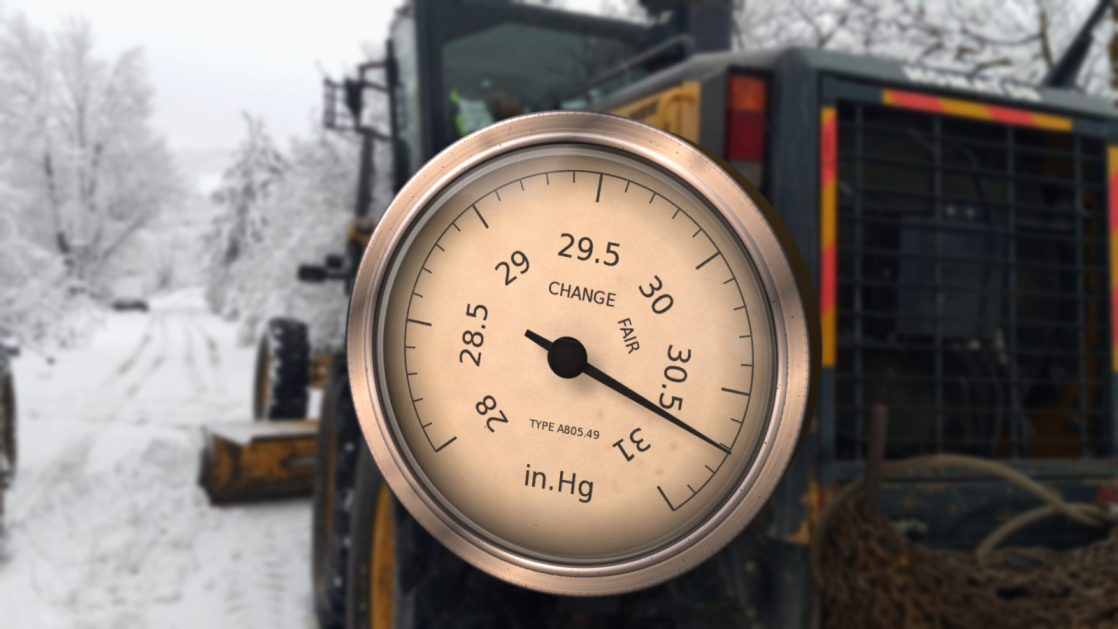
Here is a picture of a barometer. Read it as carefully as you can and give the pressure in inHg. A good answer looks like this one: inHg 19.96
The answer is inHg 30.7
